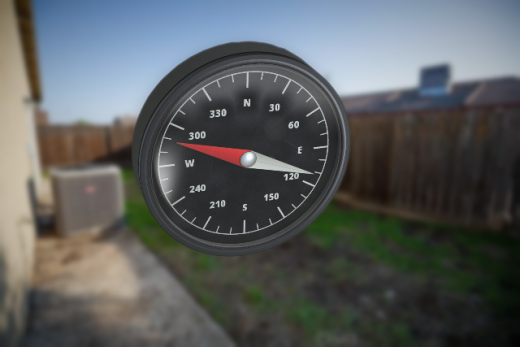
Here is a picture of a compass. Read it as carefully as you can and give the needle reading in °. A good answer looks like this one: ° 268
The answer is ° 290
